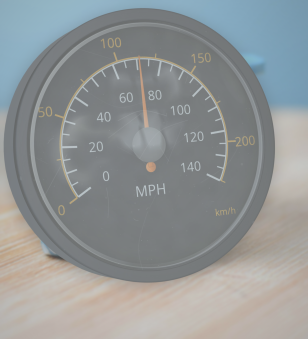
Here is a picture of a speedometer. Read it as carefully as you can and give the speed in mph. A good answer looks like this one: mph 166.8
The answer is mph 70
